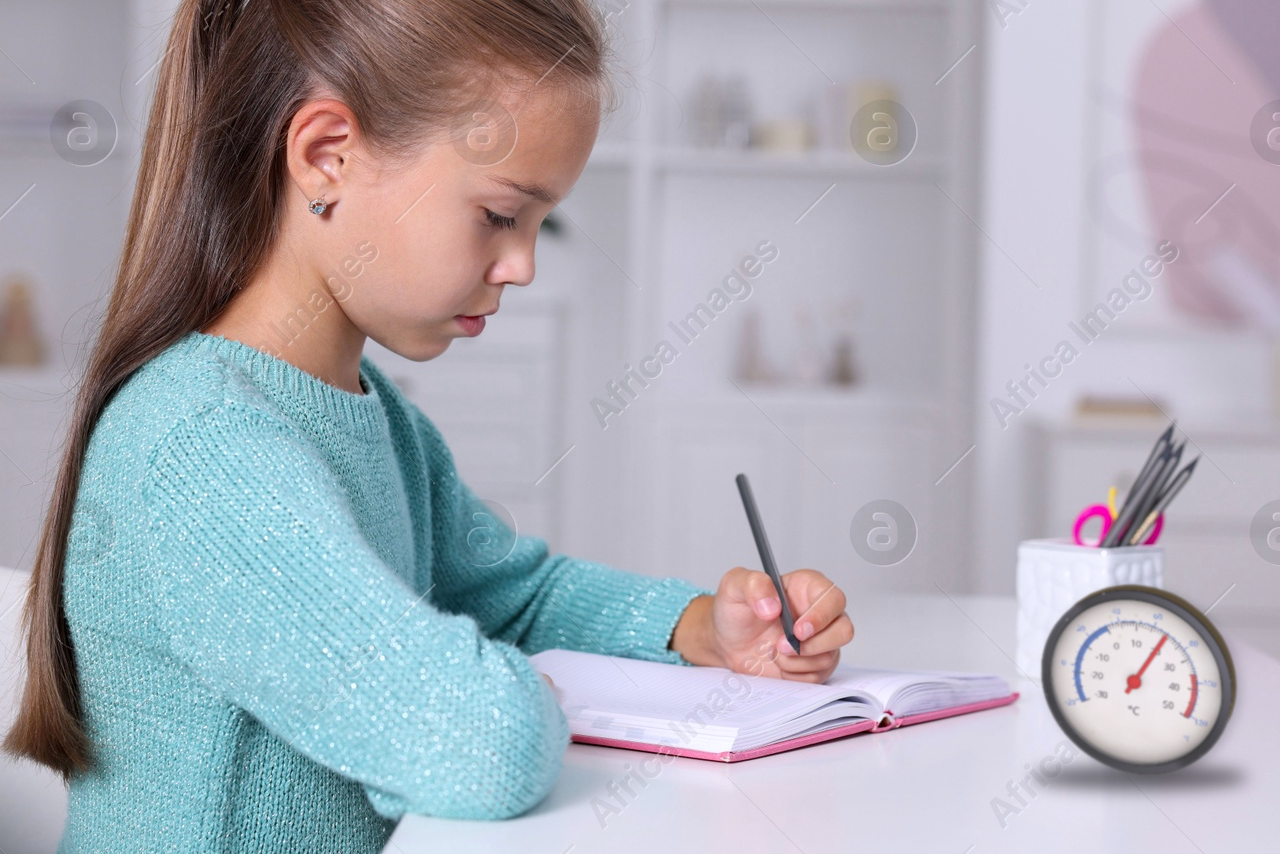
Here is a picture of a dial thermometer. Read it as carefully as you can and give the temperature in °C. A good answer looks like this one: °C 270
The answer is °C 20
